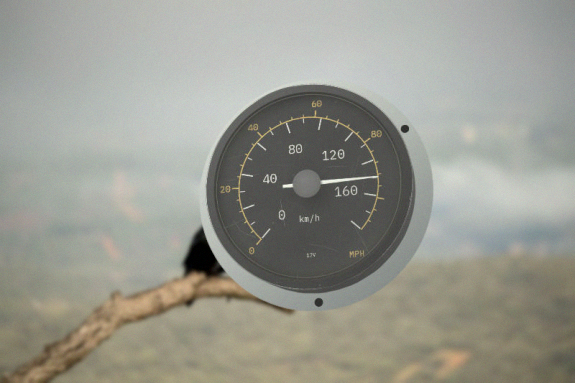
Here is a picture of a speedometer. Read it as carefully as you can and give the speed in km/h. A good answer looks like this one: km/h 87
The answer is km/h 150
